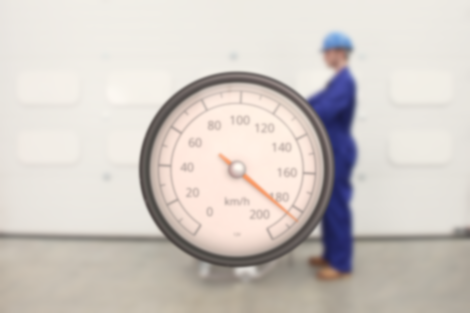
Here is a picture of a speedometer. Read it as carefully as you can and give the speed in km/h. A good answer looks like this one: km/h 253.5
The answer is km/h 185
